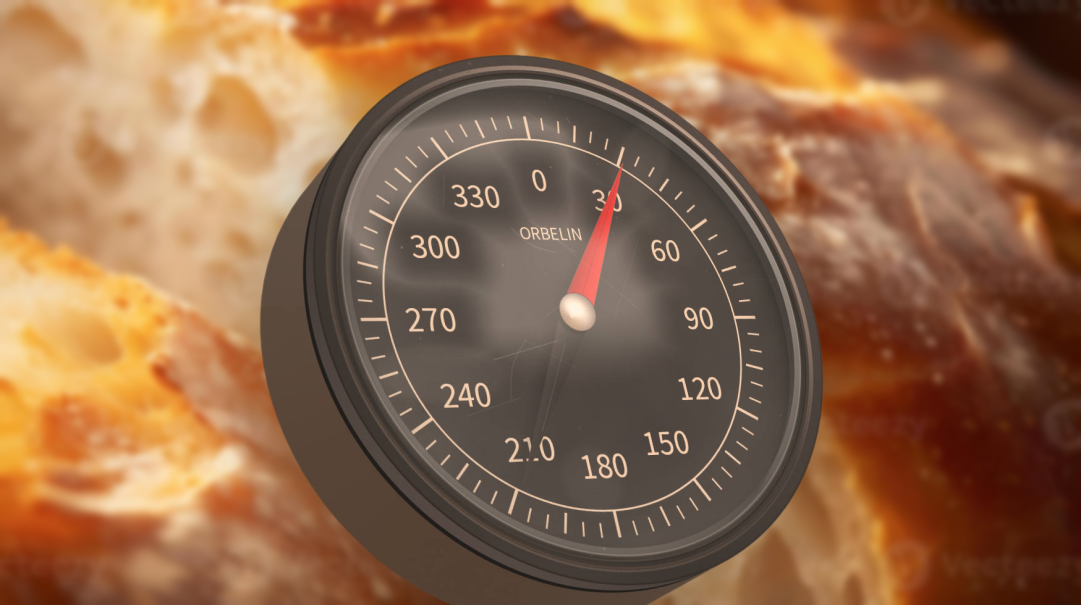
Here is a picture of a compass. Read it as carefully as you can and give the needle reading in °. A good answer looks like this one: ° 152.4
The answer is ° 30
